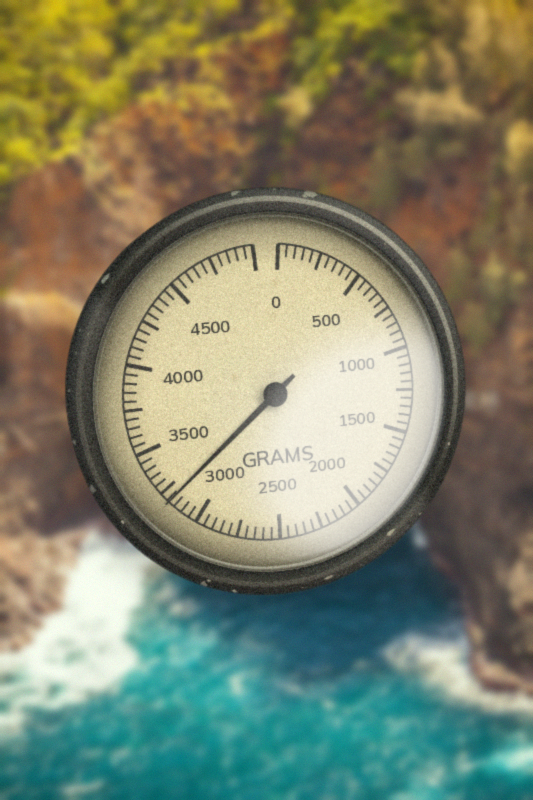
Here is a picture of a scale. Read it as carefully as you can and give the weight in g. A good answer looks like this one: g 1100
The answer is g 3200
